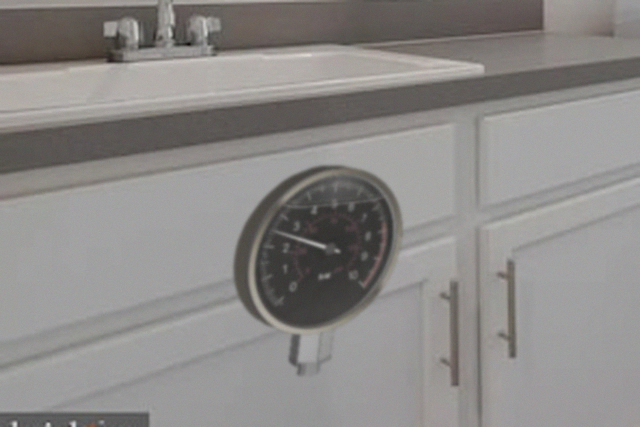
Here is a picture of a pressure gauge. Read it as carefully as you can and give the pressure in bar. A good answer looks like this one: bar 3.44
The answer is bar 2.5
